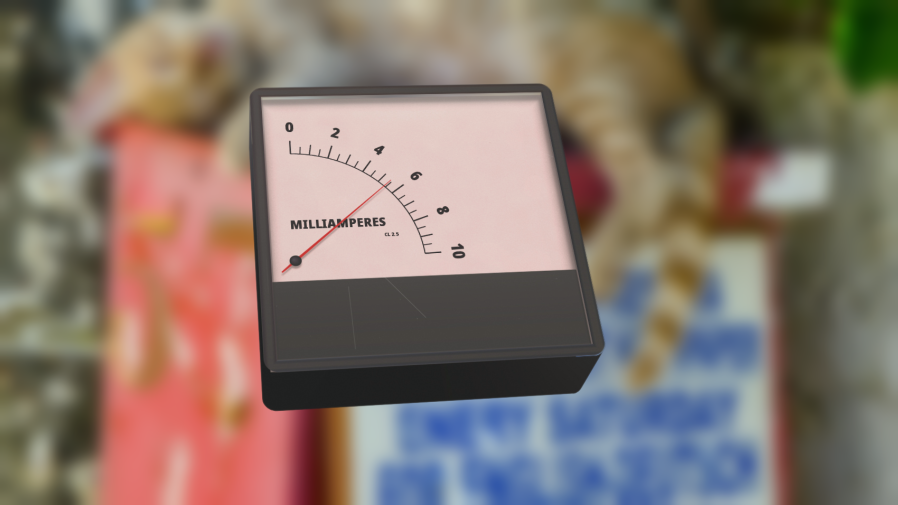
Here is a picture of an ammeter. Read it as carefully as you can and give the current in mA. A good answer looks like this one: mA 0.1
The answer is mA 5.5
